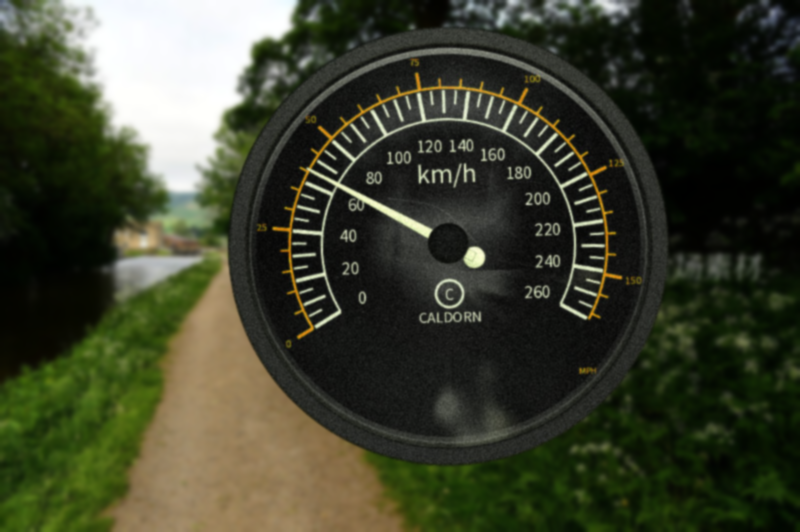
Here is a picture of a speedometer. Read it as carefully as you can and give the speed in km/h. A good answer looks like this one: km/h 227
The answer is km/h 65
